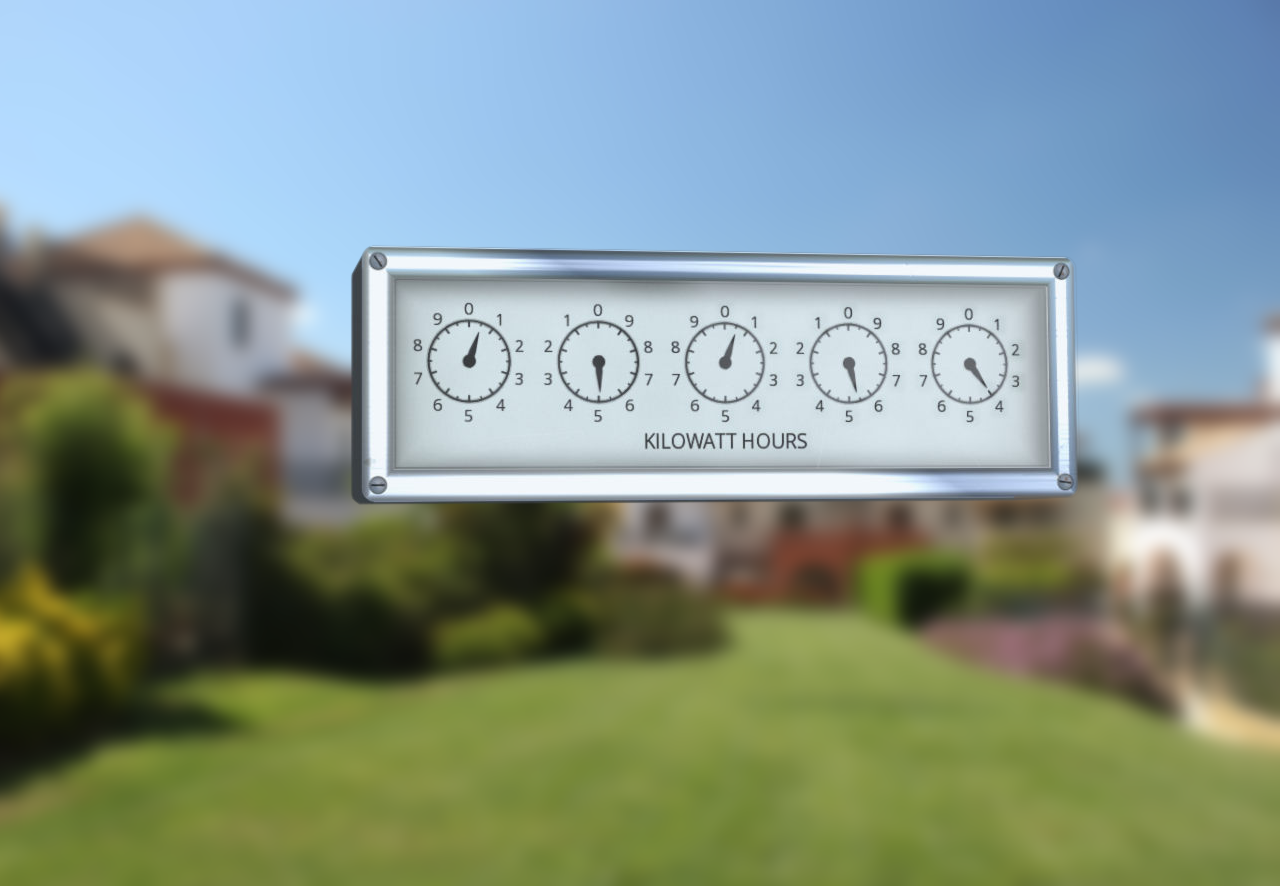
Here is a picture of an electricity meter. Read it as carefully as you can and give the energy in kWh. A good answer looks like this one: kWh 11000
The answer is kWh 5054
